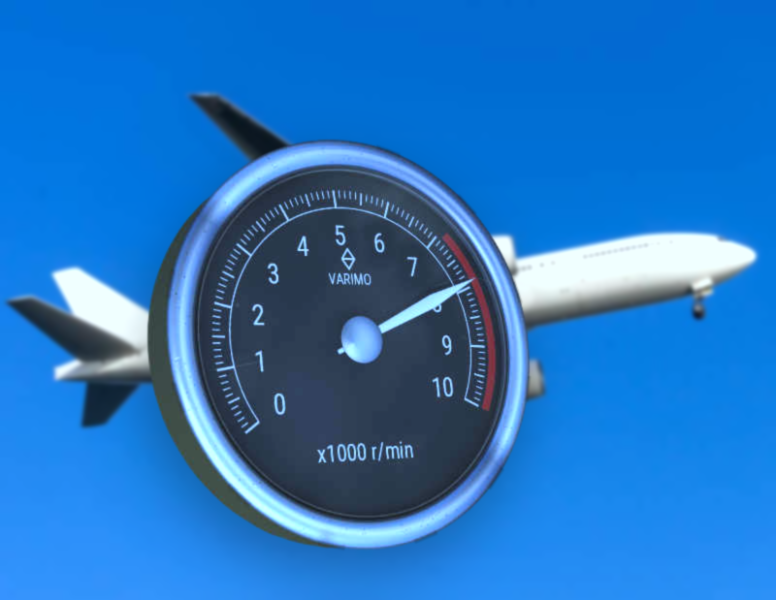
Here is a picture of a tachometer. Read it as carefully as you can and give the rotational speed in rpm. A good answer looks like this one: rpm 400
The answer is rpm 7900
